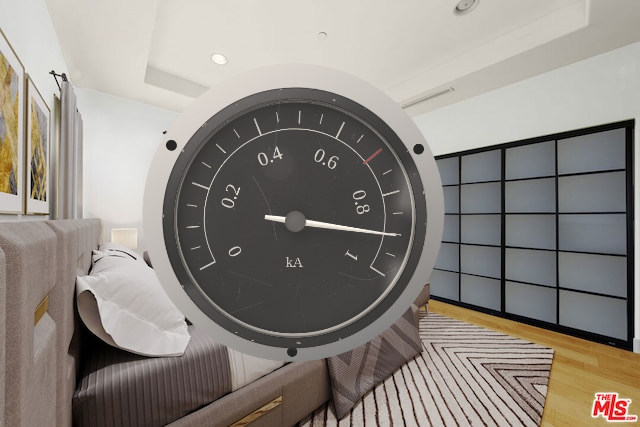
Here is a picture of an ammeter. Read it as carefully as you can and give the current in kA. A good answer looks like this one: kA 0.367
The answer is kA 0.9
